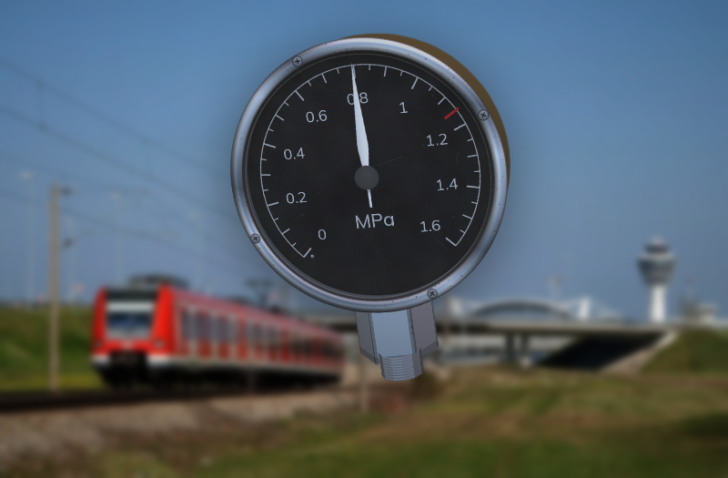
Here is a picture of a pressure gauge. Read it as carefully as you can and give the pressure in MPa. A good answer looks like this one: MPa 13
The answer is MPa 0.8
